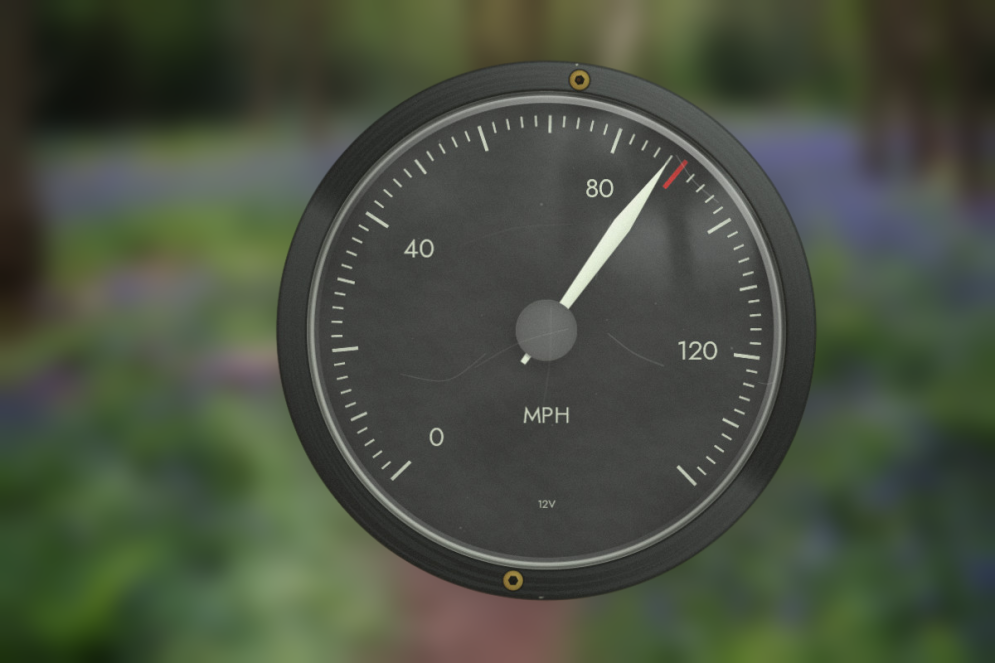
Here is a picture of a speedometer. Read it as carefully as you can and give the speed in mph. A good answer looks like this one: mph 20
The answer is mph 88
